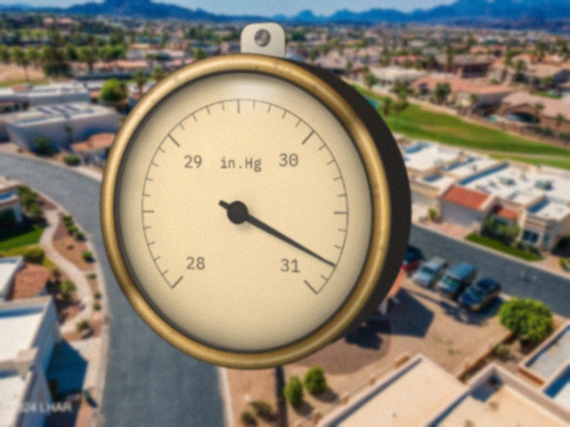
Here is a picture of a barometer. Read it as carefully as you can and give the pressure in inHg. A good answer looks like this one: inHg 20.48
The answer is inHg 30.8
